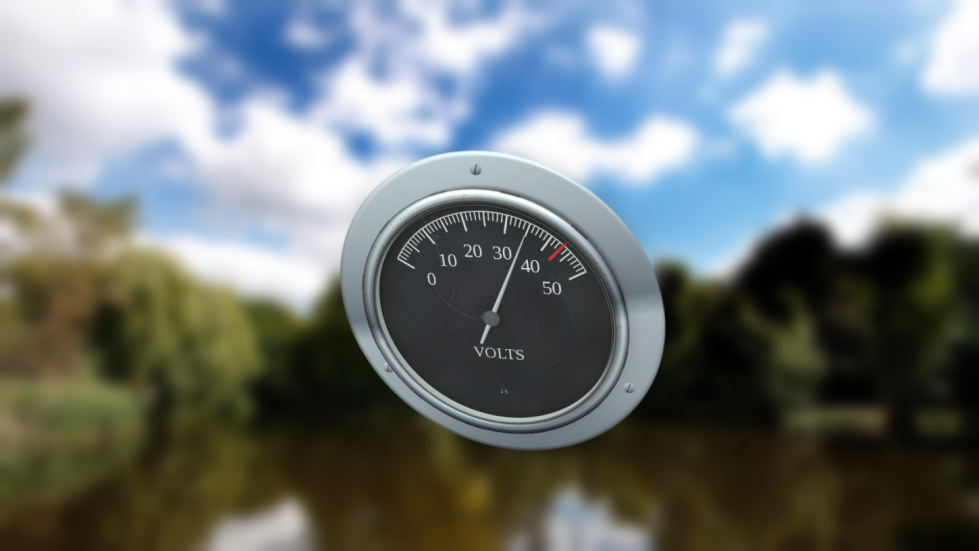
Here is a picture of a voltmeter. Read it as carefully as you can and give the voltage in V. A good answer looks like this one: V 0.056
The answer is V 35
